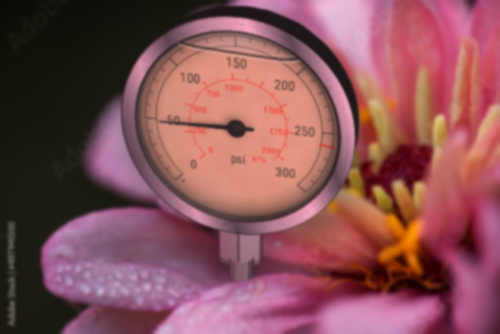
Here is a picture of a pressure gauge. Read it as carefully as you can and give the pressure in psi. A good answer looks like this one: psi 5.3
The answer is psi 50
